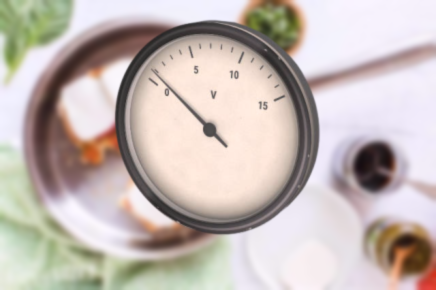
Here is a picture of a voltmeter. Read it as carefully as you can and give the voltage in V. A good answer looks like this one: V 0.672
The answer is V 1
